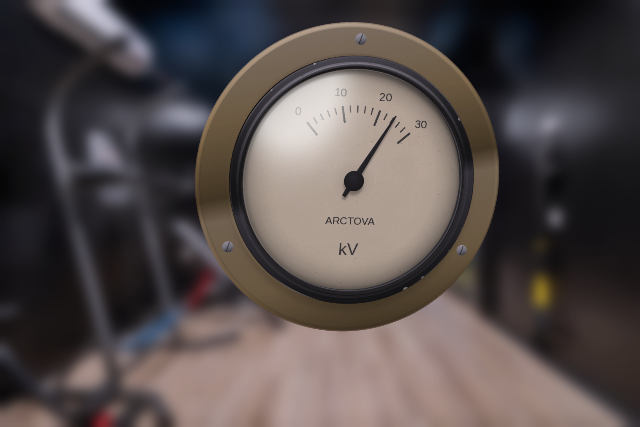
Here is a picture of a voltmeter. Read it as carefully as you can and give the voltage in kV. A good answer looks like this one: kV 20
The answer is kV 24
